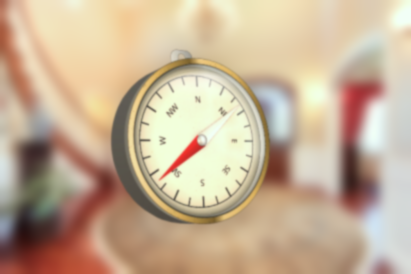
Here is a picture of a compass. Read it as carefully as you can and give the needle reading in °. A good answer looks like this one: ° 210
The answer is ° 232.5
